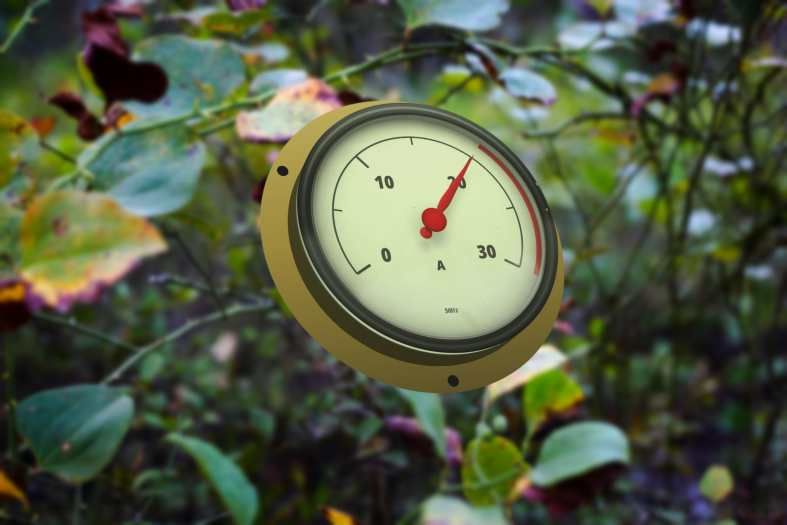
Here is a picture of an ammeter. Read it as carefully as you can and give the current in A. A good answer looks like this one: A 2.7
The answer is A 20
